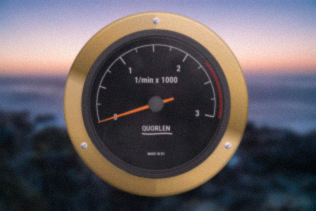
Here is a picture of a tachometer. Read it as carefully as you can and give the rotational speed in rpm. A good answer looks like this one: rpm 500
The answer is rpm 0
